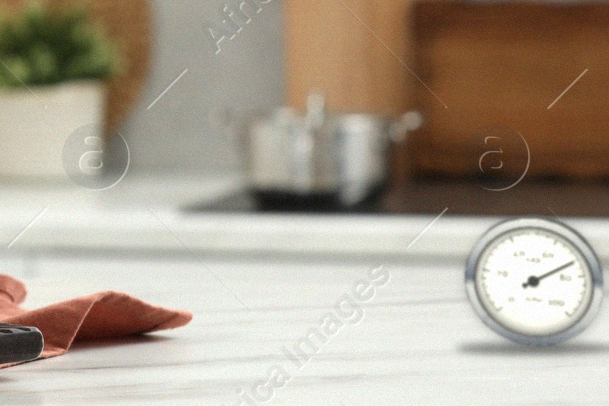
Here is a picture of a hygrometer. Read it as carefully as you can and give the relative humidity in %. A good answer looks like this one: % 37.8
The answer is % 72
